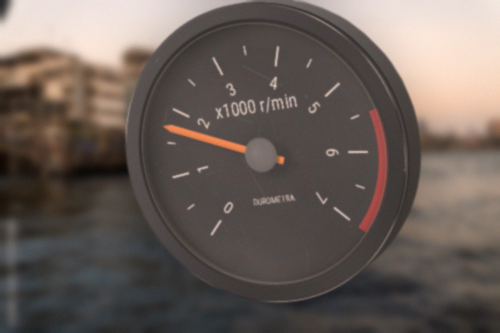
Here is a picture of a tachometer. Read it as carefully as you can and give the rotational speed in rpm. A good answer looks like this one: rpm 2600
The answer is rpm 1750
